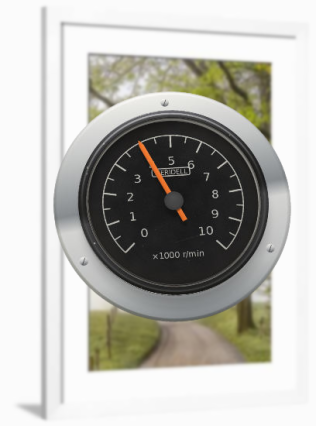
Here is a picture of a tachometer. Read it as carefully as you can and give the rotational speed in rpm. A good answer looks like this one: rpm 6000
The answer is rpm 4000
